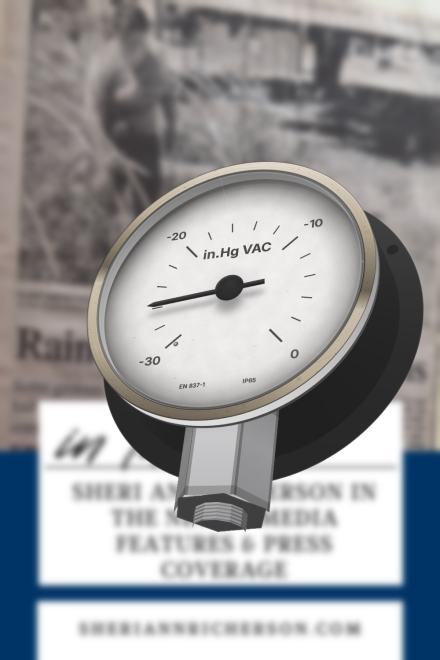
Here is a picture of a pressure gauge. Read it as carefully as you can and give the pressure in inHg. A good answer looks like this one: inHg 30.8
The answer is inHg -26
